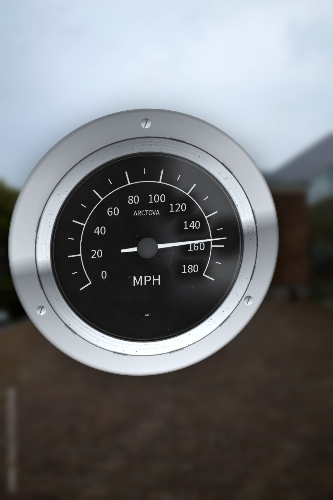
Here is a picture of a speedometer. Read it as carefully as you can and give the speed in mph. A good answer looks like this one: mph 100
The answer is mph 155
